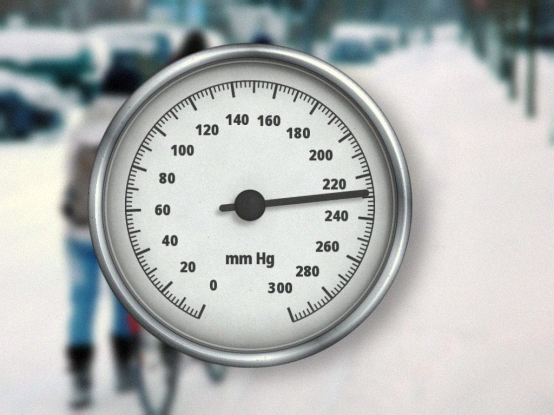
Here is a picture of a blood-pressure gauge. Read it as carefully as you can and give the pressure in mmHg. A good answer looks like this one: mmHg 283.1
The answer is mmHg 228
